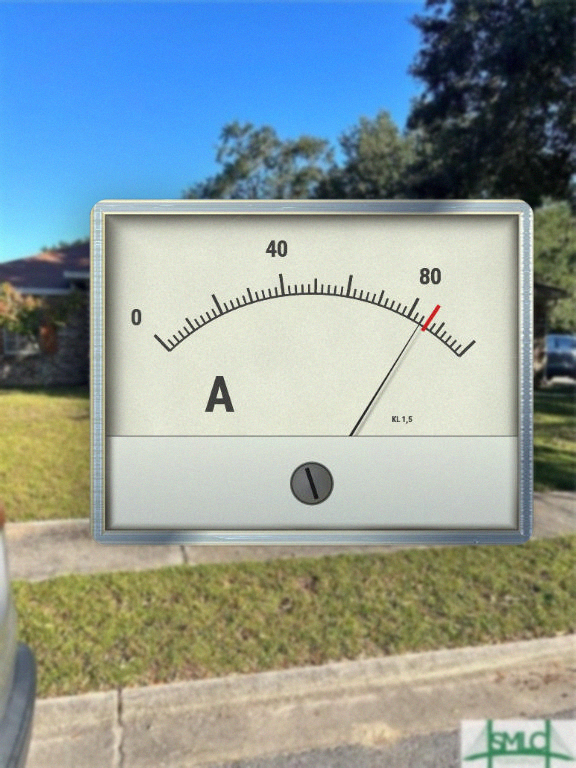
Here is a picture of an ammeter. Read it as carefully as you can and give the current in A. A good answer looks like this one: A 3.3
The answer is A 84
